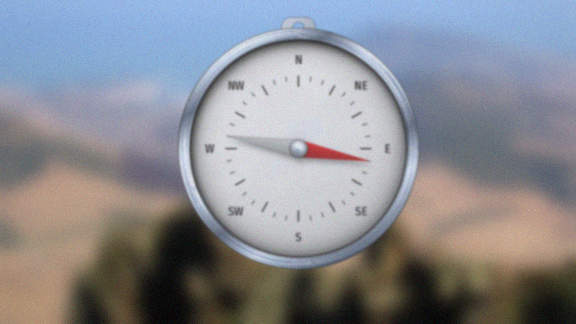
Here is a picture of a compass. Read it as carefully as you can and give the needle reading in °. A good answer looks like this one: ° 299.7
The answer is ° 100
